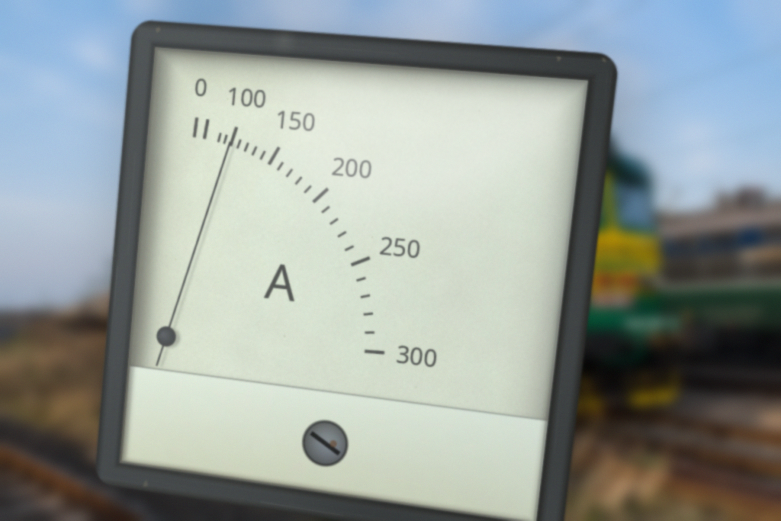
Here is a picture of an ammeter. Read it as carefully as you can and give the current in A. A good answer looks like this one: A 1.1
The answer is A 100
